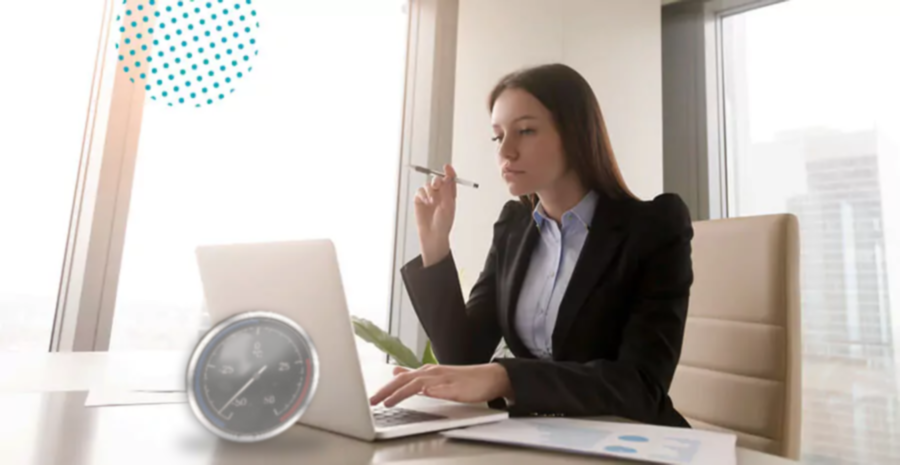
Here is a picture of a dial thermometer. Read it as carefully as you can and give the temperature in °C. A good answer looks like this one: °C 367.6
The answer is °C -45
